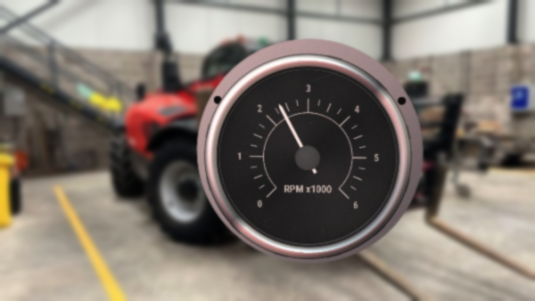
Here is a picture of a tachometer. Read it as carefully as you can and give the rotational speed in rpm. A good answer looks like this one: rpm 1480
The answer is rpm 2375
